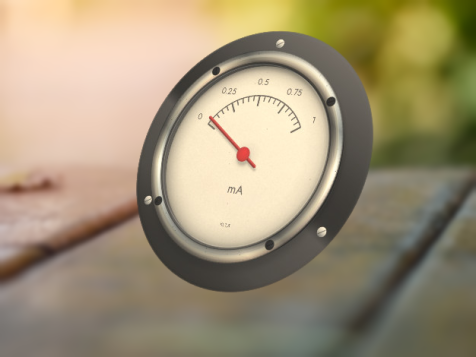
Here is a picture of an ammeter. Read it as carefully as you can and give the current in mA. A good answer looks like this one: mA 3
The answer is mA 0.05
